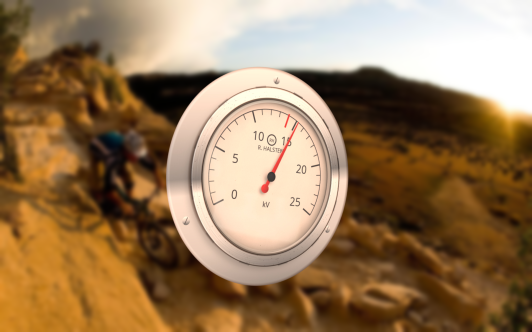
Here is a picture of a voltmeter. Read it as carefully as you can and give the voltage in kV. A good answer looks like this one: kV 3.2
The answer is kV 15
